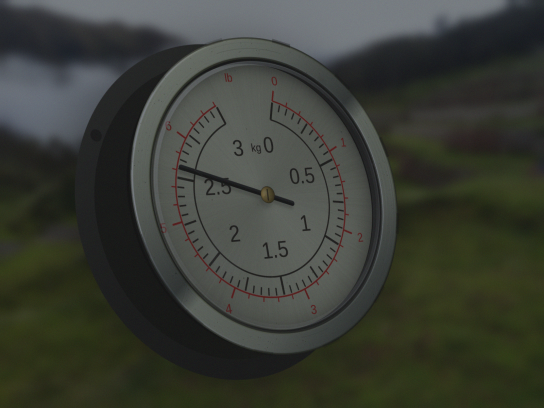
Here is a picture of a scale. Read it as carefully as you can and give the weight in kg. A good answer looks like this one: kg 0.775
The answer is kg 2.55
